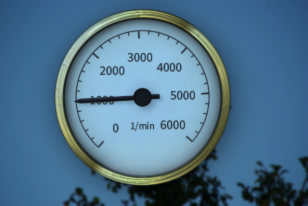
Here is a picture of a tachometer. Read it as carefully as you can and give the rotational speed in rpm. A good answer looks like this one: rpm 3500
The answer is rpm 1000
